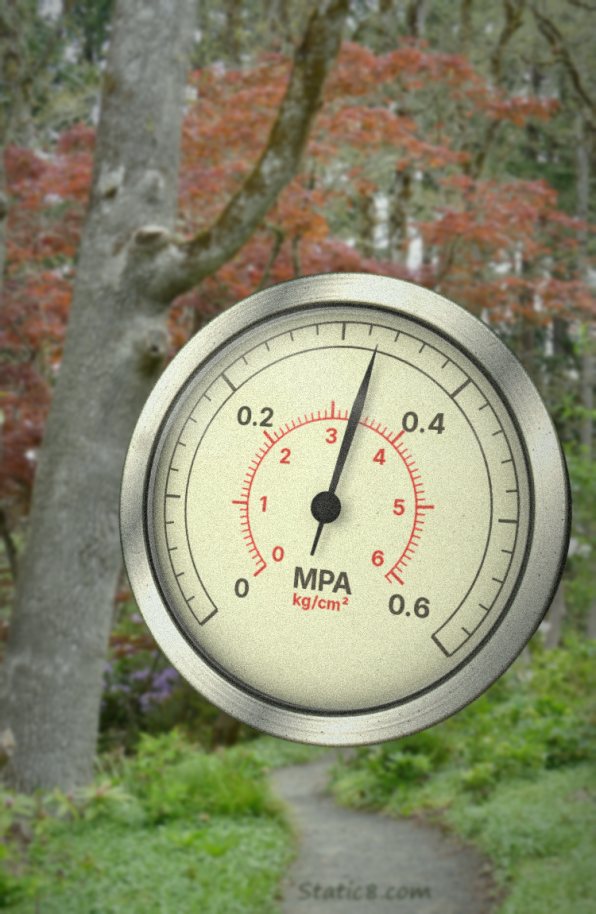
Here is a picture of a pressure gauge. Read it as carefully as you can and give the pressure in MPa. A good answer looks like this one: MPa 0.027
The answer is MPa 0.33
